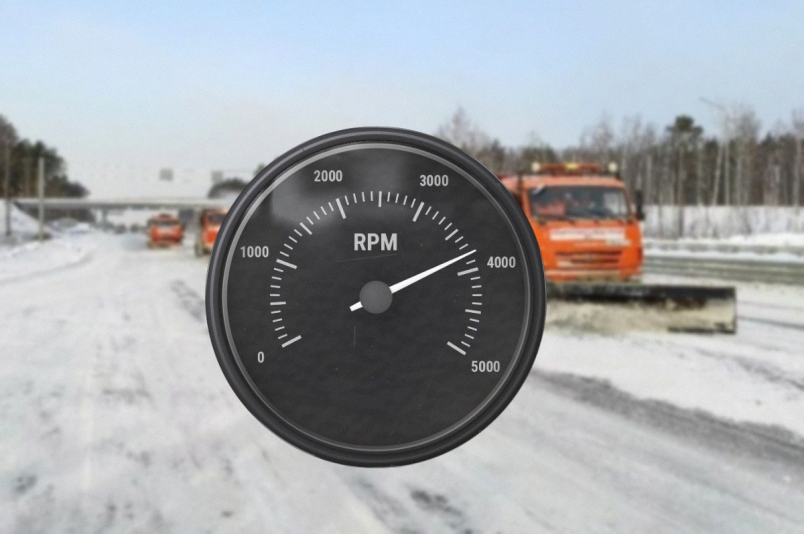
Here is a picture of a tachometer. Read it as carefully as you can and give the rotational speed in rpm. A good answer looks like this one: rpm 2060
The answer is rpm 3800
